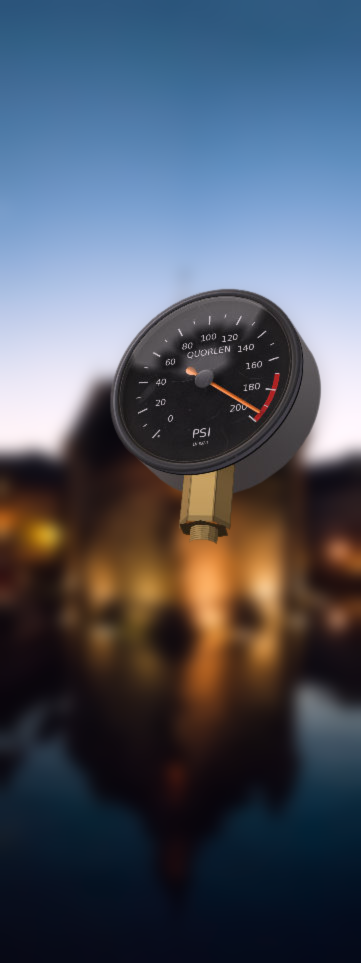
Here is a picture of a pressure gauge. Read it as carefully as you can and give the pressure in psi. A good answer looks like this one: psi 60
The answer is psi 195
